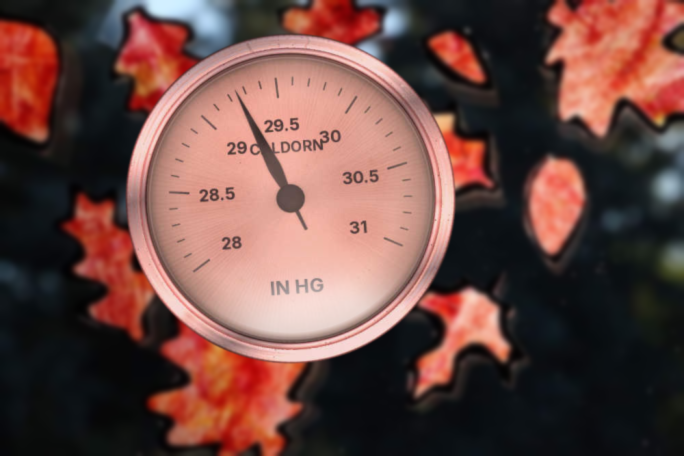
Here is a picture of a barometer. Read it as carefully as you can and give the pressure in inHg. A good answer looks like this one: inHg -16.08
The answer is inHg 29.25
